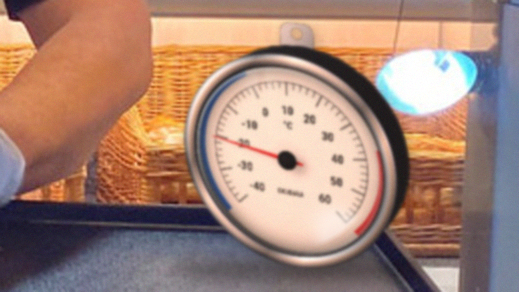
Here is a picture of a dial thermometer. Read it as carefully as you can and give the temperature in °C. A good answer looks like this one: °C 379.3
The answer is °C -20
